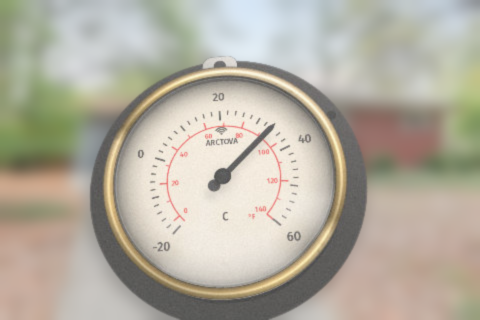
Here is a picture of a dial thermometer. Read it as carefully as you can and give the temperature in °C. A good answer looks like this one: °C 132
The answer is °C 34
